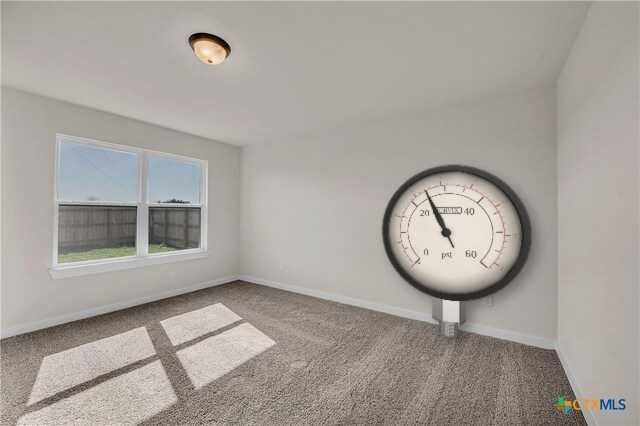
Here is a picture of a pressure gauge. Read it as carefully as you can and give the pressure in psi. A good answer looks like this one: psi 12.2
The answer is psi 25
